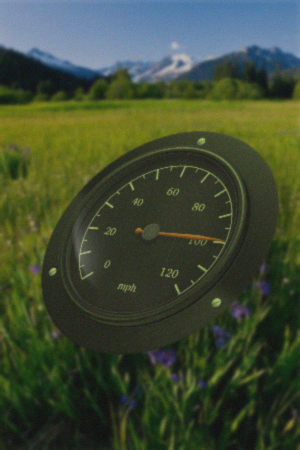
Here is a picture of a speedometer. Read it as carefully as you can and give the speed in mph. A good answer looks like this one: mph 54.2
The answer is mph 100
